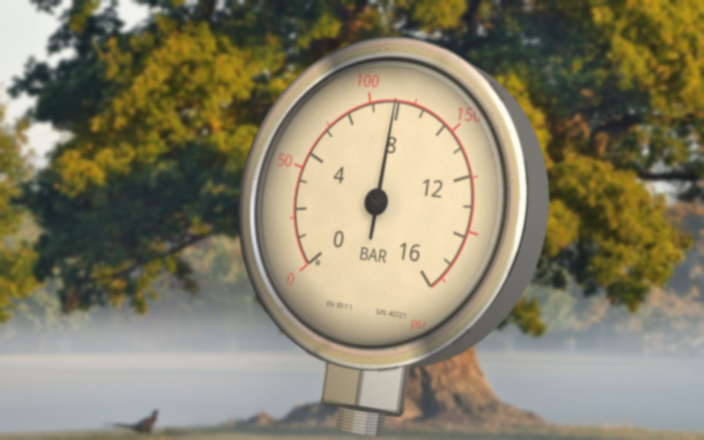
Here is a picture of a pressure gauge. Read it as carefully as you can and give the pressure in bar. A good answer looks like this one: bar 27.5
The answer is bar 8
